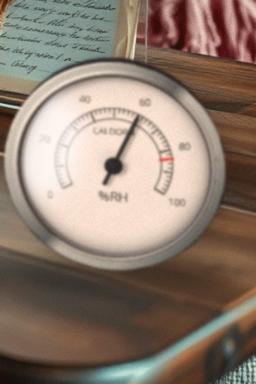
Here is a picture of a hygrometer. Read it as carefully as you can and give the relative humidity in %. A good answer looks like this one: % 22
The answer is % 60
